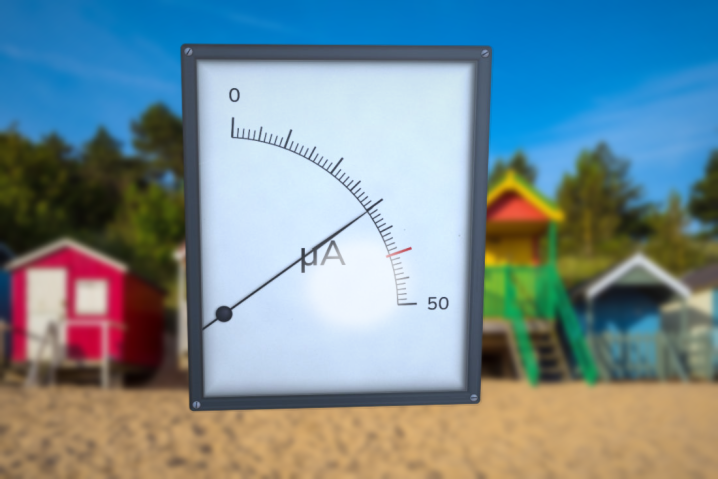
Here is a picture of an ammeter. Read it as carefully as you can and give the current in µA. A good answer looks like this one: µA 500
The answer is µA 30
